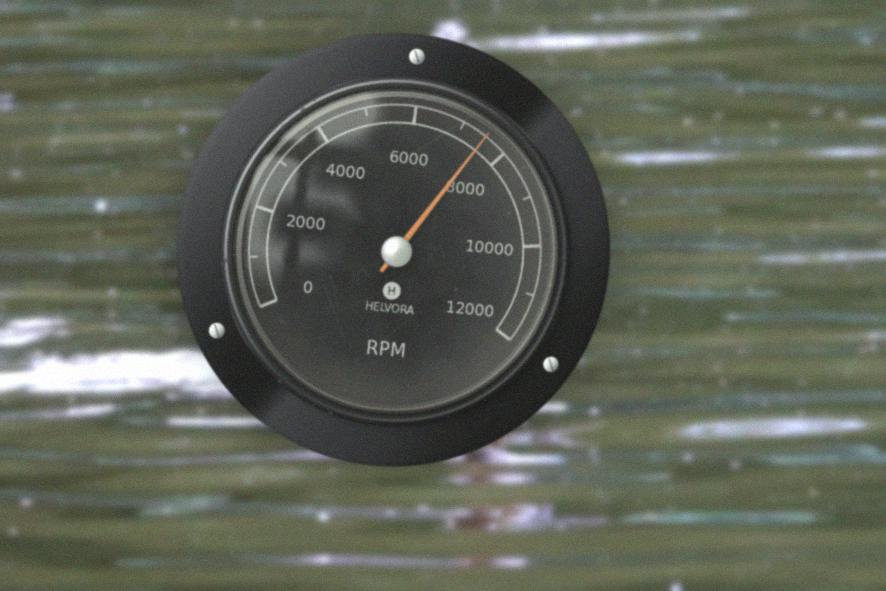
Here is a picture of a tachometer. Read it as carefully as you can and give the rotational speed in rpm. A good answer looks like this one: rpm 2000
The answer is rpm 7500
